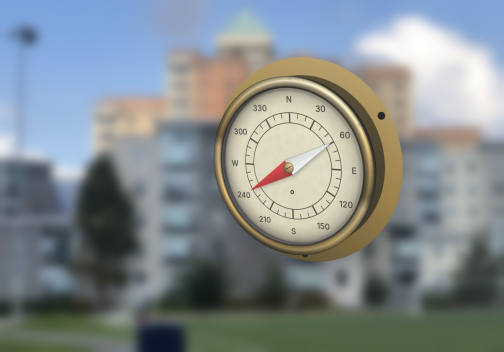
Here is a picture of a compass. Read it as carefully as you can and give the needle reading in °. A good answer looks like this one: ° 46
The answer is ° 240
